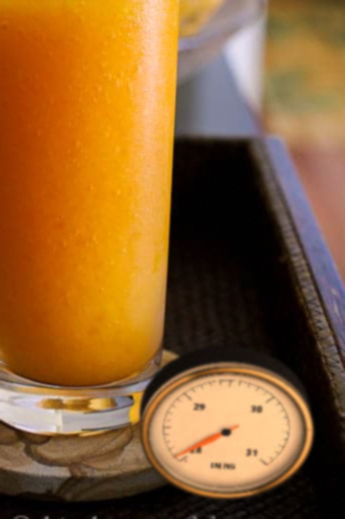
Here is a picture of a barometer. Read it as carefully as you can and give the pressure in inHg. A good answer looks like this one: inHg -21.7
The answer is inHg 28.1
